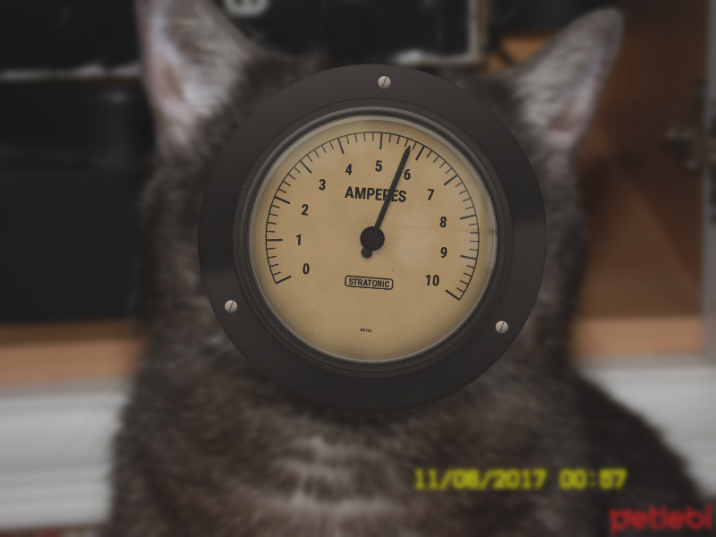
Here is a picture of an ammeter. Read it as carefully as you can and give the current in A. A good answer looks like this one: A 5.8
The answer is A 5.7
